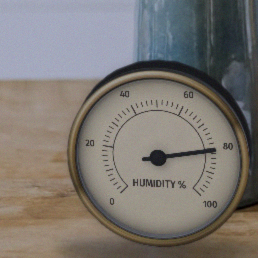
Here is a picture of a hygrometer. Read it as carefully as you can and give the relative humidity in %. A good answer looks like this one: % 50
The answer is % 80
